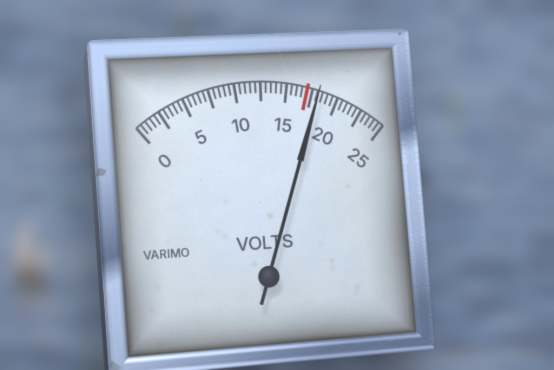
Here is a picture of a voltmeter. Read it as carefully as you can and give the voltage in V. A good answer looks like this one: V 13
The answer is V 18
